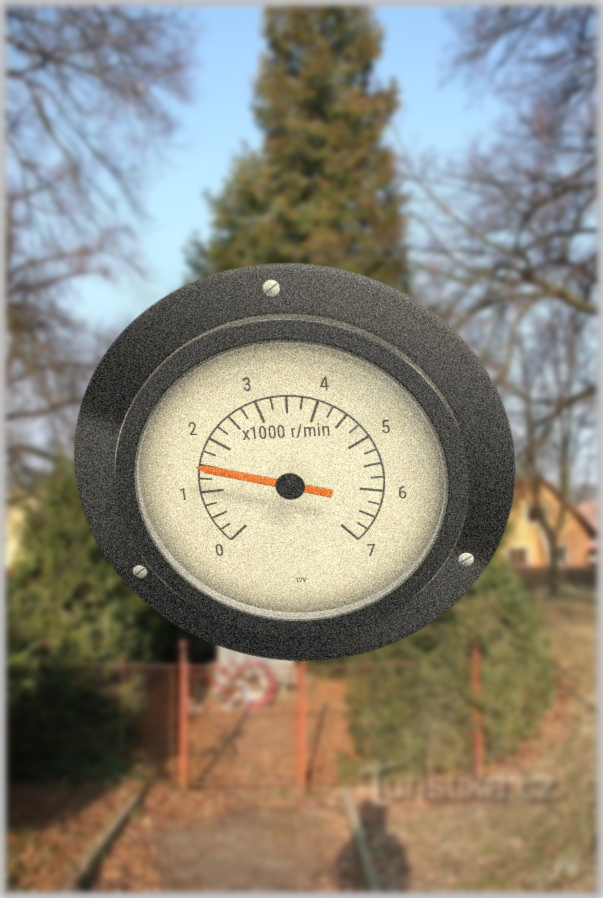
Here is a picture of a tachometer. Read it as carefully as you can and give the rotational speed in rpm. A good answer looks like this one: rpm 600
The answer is rpm 1500
